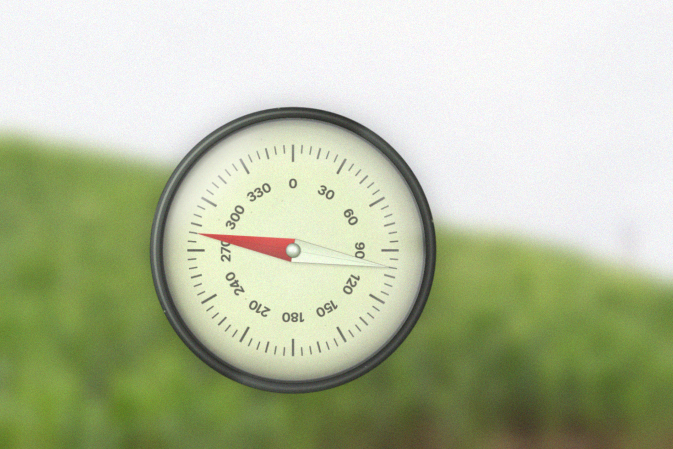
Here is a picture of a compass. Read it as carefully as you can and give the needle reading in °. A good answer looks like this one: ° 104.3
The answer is ° 280
